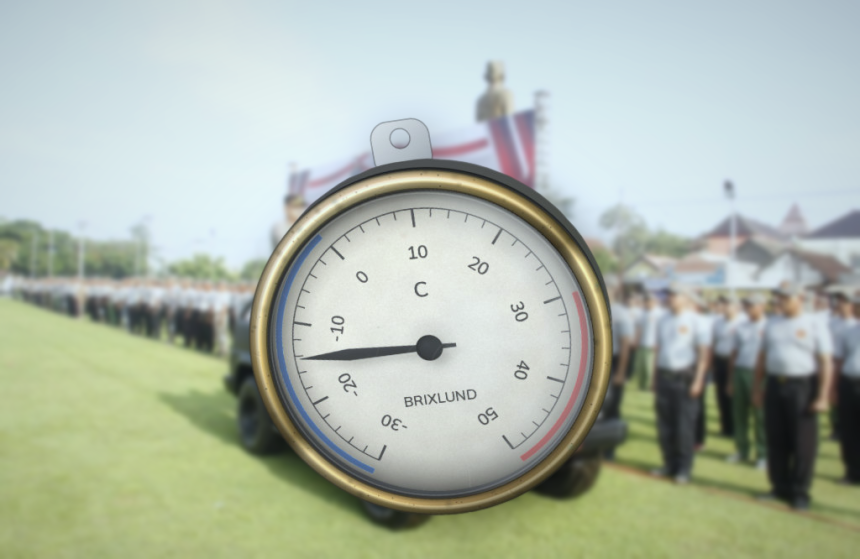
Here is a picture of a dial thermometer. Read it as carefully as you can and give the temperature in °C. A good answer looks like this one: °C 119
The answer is °C -14
